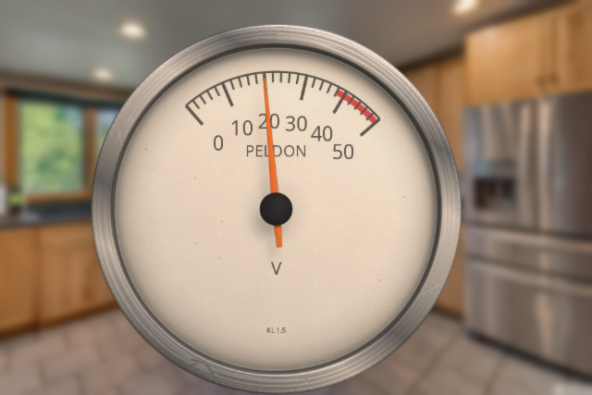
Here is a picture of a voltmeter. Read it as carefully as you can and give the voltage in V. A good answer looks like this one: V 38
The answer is V 20
